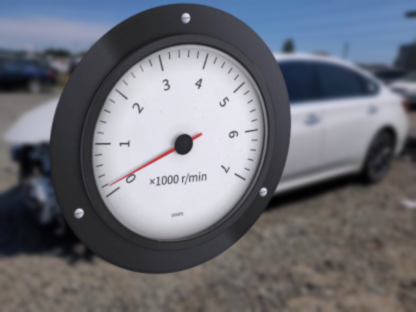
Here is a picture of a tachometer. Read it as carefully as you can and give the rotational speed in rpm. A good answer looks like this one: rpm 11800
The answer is rpm 200
